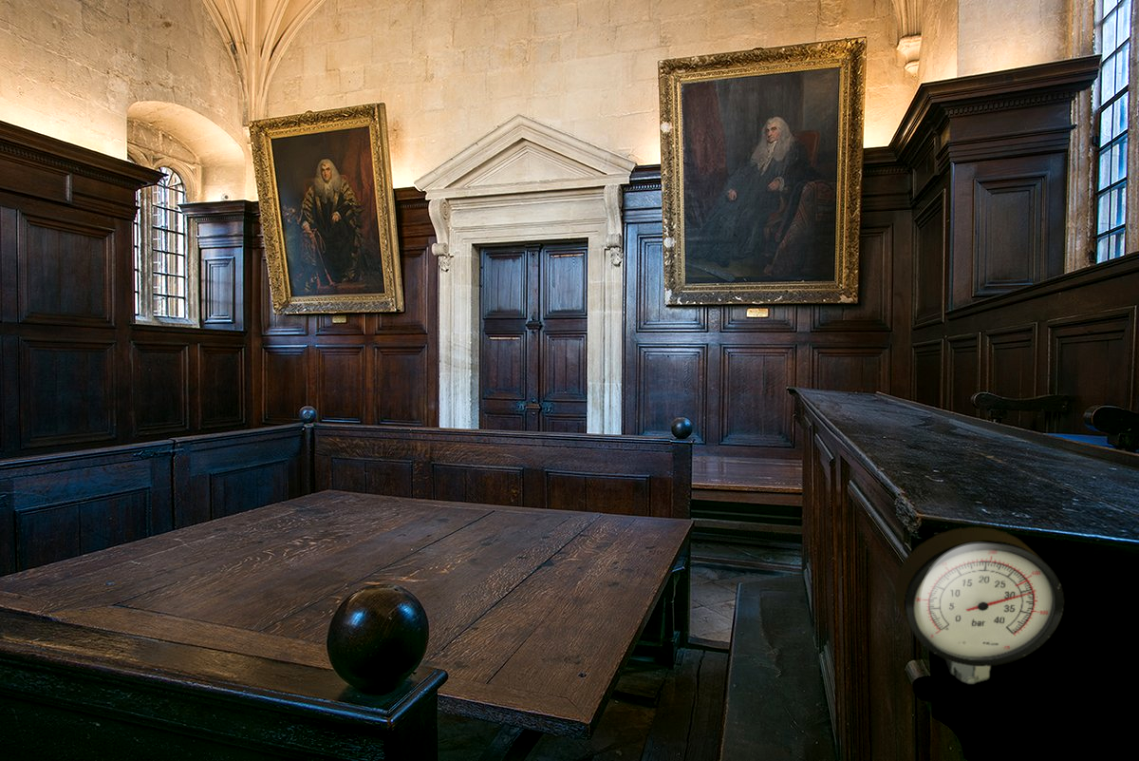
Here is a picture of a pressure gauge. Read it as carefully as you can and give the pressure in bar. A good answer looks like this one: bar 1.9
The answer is bar 30
